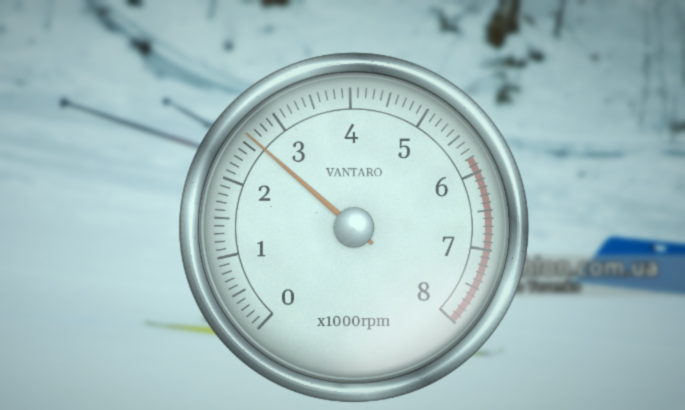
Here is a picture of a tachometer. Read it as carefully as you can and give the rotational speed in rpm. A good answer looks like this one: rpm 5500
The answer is rpm 2600
